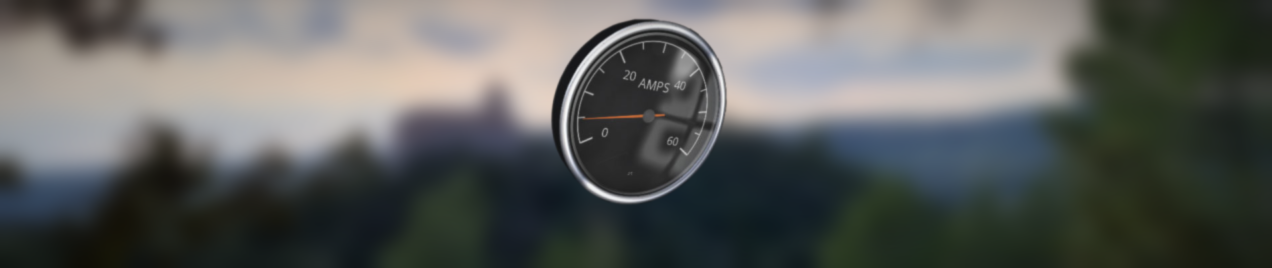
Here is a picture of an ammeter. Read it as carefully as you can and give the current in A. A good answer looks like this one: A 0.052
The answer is A 5
